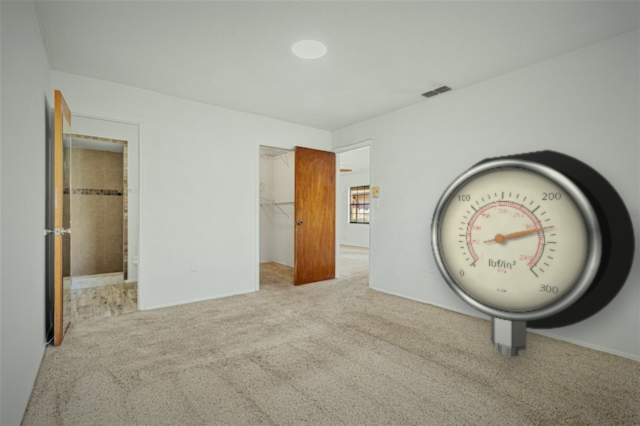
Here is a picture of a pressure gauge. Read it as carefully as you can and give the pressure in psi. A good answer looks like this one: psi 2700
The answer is psi 230
